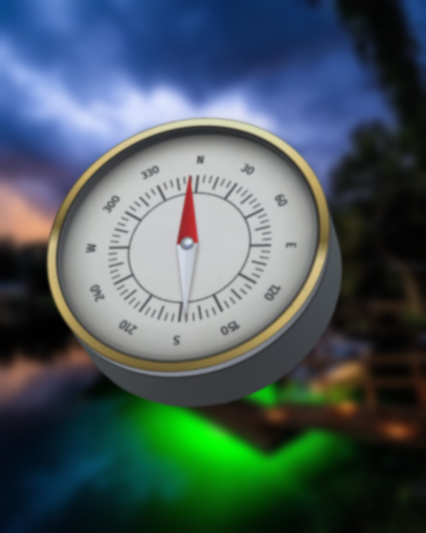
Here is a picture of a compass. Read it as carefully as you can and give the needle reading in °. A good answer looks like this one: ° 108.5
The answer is ° 355
